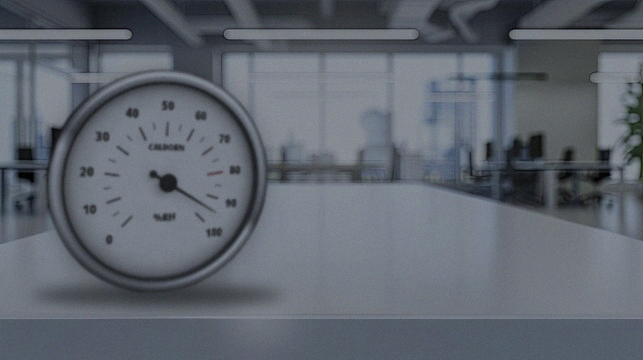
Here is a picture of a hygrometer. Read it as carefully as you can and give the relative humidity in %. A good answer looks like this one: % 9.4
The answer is % 95
